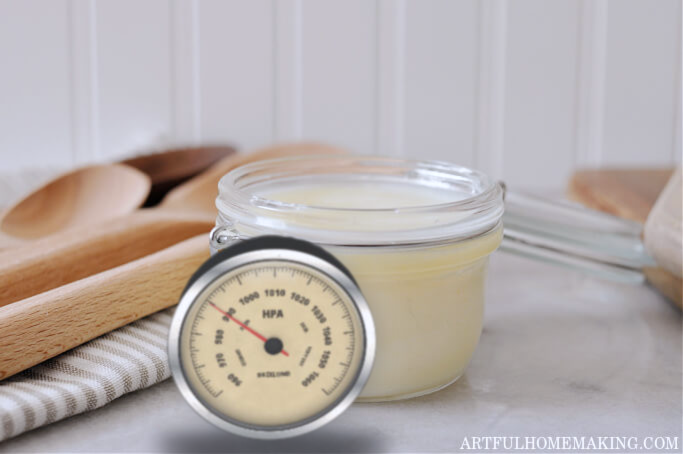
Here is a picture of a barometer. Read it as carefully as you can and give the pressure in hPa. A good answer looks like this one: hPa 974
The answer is hPa 990
